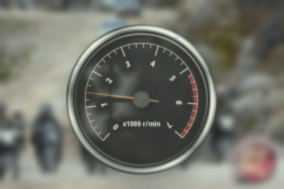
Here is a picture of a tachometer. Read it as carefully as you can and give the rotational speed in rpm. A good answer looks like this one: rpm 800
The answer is rpm 1400
